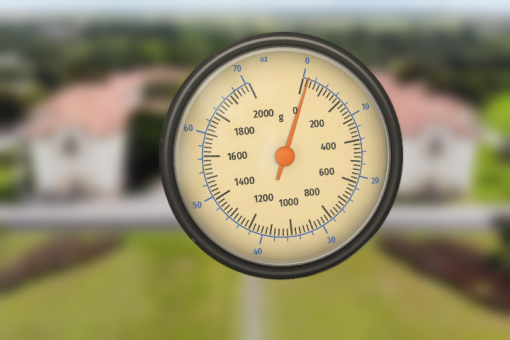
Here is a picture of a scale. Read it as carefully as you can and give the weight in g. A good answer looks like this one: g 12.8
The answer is g 20
